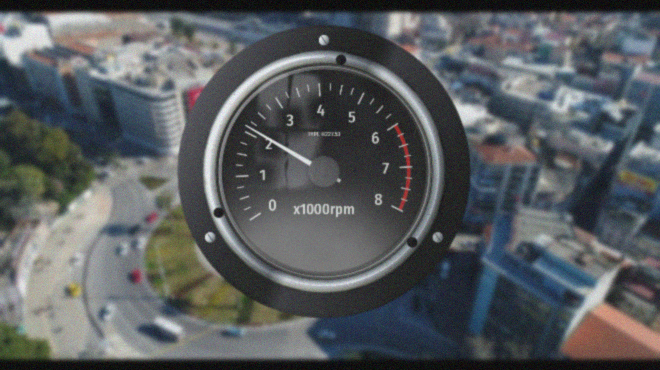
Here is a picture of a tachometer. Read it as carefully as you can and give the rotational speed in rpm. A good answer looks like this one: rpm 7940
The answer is rpm 2125
